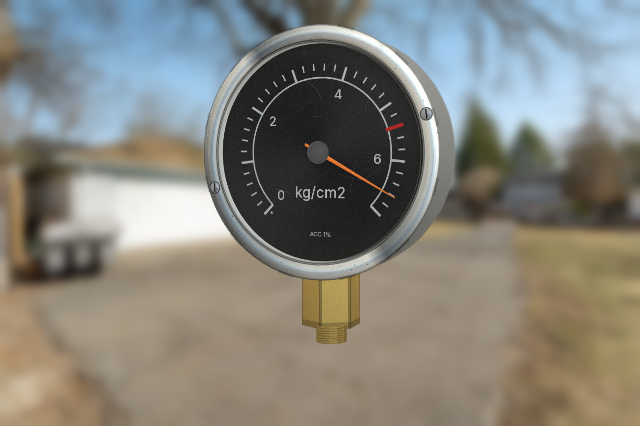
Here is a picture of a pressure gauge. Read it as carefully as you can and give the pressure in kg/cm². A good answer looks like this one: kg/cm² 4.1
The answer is kg/cm² 6.6
